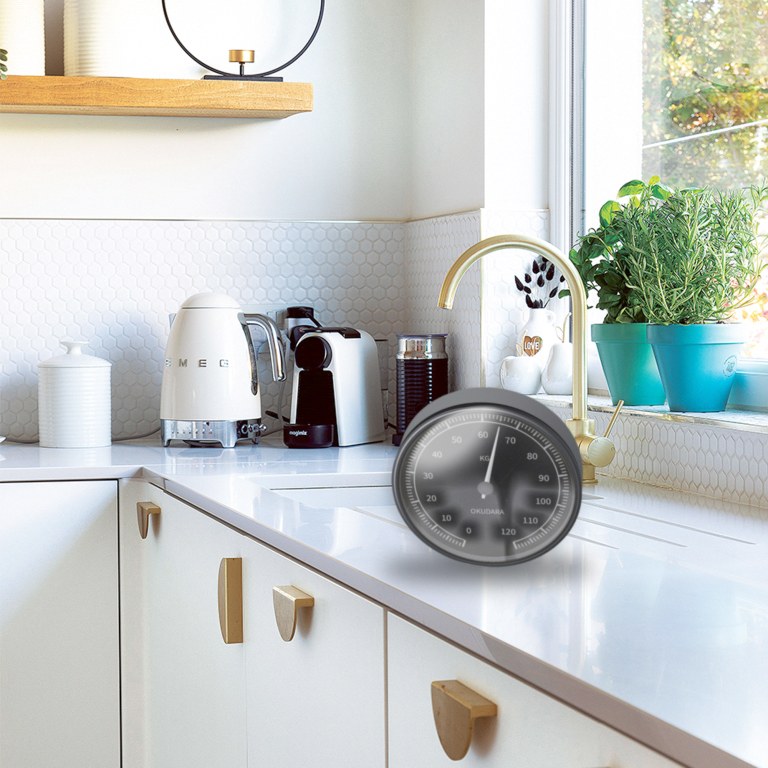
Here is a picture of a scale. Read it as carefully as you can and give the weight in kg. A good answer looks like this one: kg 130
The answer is kg 65
